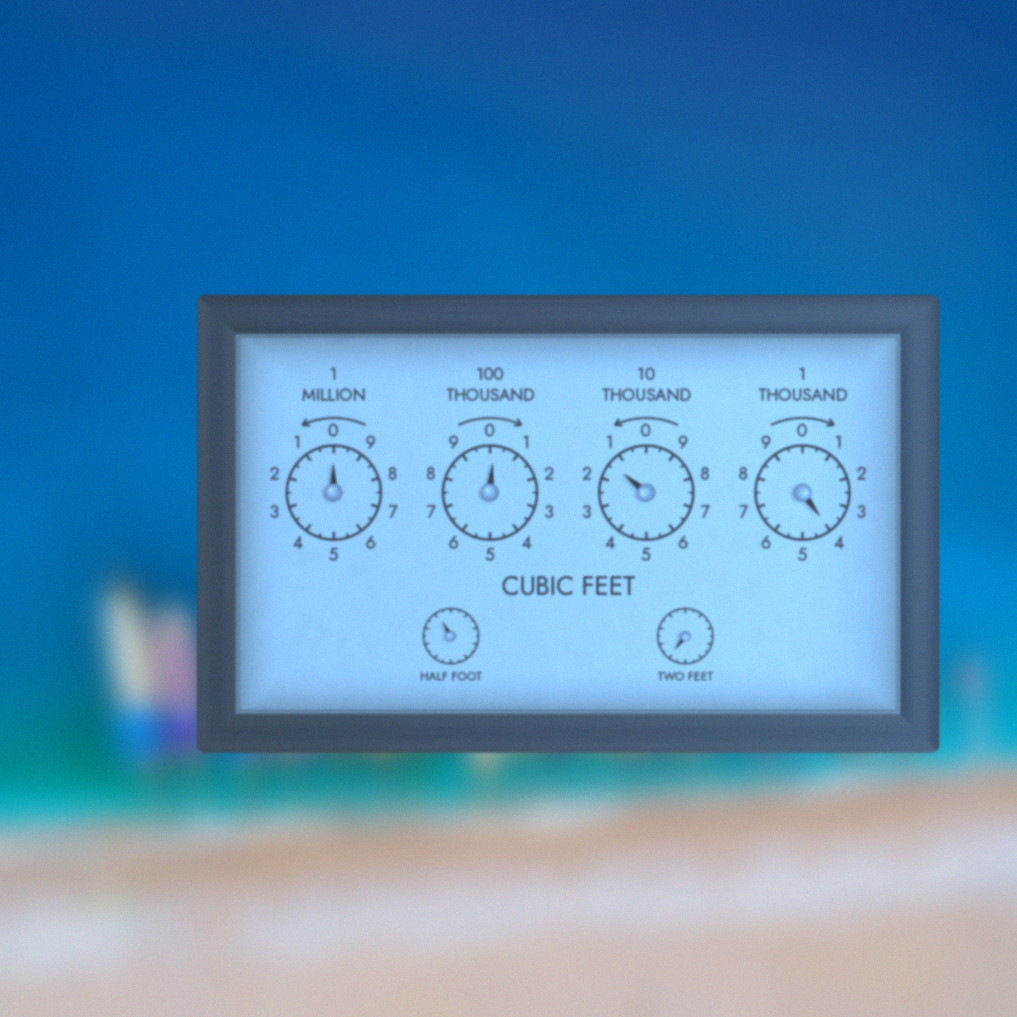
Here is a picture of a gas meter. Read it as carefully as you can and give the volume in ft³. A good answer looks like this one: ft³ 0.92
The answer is ft³ 1400
